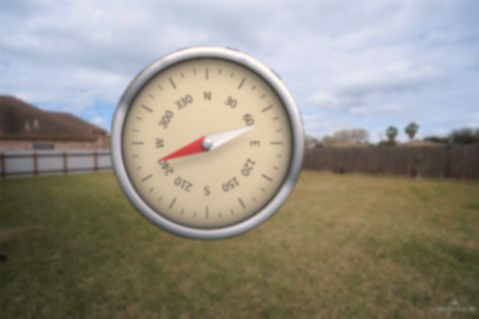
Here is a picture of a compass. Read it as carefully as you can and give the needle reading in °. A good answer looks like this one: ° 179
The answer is ° 250
